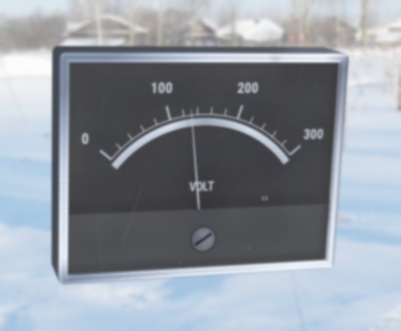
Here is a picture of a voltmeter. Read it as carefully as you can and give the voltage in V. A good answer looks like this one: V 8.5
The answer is V 130
